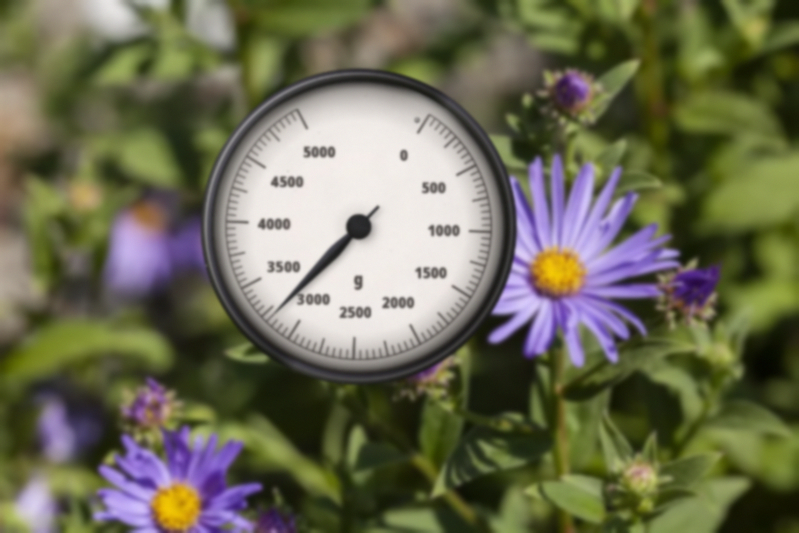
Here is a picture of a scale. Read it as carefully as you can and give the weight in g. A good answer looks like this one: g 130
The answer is g 3200
